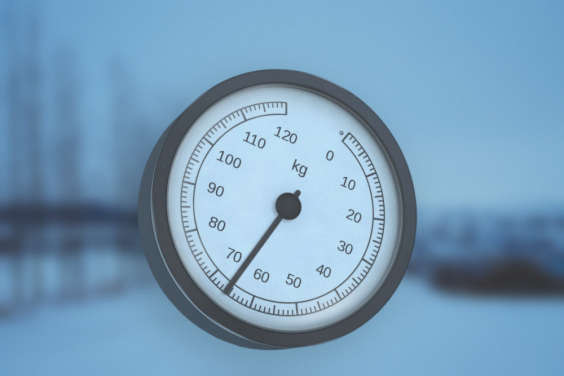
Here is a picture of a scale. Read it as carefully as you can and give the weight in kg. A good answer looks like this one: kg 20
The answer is kg 66
